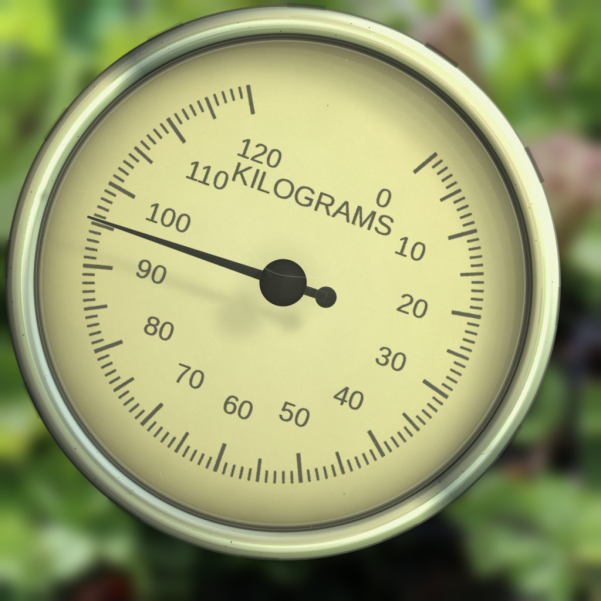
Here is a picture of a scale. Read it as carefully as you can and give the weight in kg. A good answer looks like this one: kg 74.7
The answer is kg 95.5
